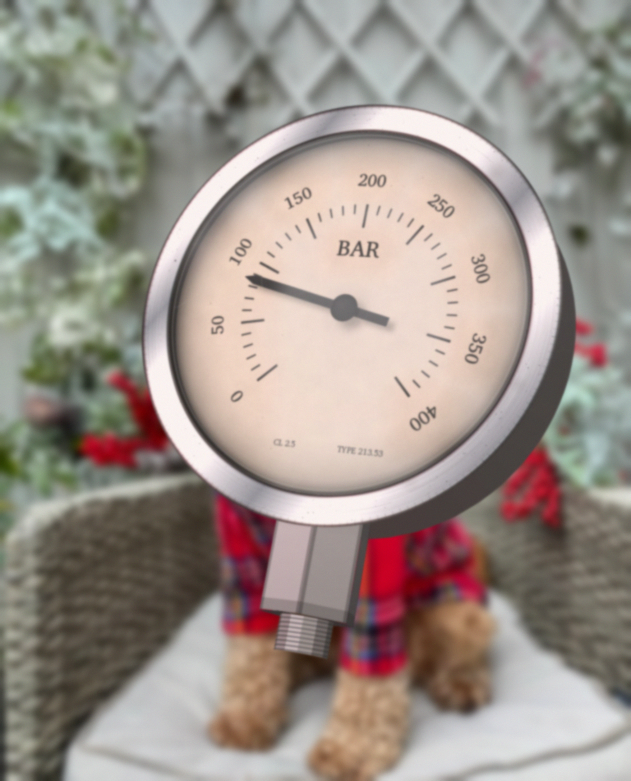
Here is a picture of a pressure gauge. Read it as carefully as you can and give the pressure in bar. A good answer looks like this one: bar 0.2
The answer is bar 85
